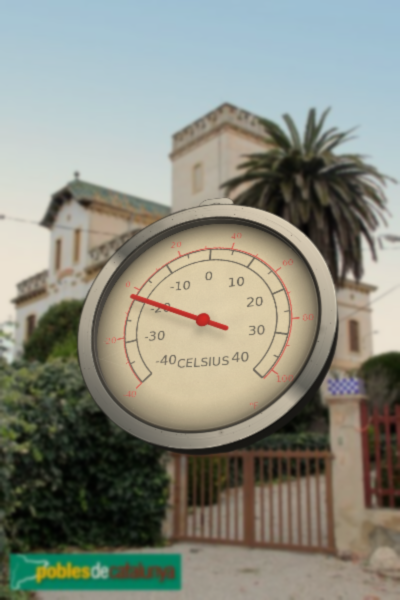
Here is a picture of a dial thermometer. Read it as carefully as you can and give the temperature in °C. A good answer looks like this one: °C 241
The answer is °C -20
